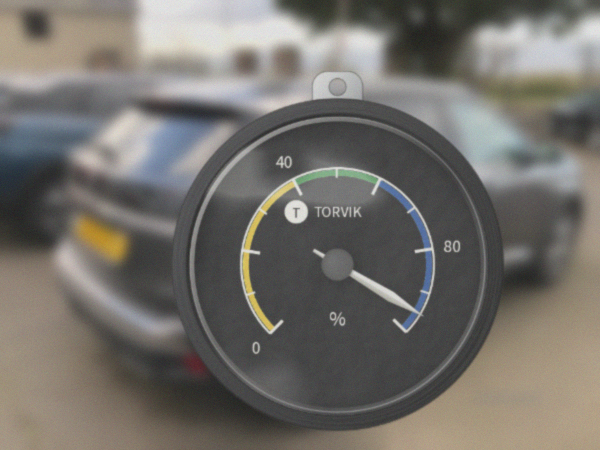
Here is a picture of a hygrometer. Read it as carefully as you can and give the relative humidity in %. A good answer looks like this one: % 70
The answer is % 95
